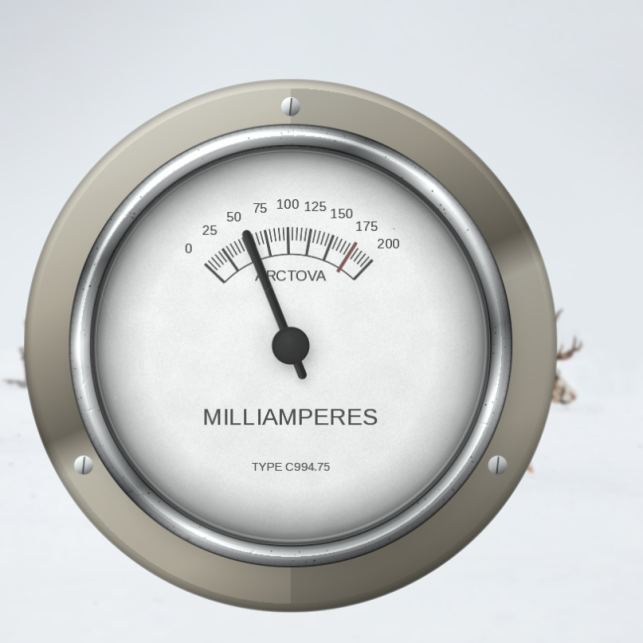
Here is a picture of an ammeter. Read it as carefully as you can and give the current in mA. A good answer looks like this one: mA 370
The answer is mA 55
